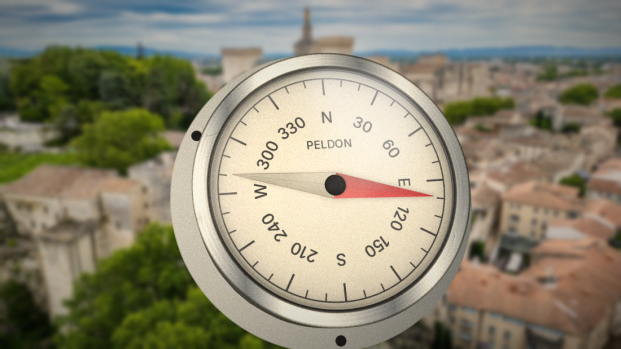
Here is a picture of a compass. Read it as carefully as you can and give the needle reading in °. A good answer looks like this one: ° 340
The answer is ° 100
